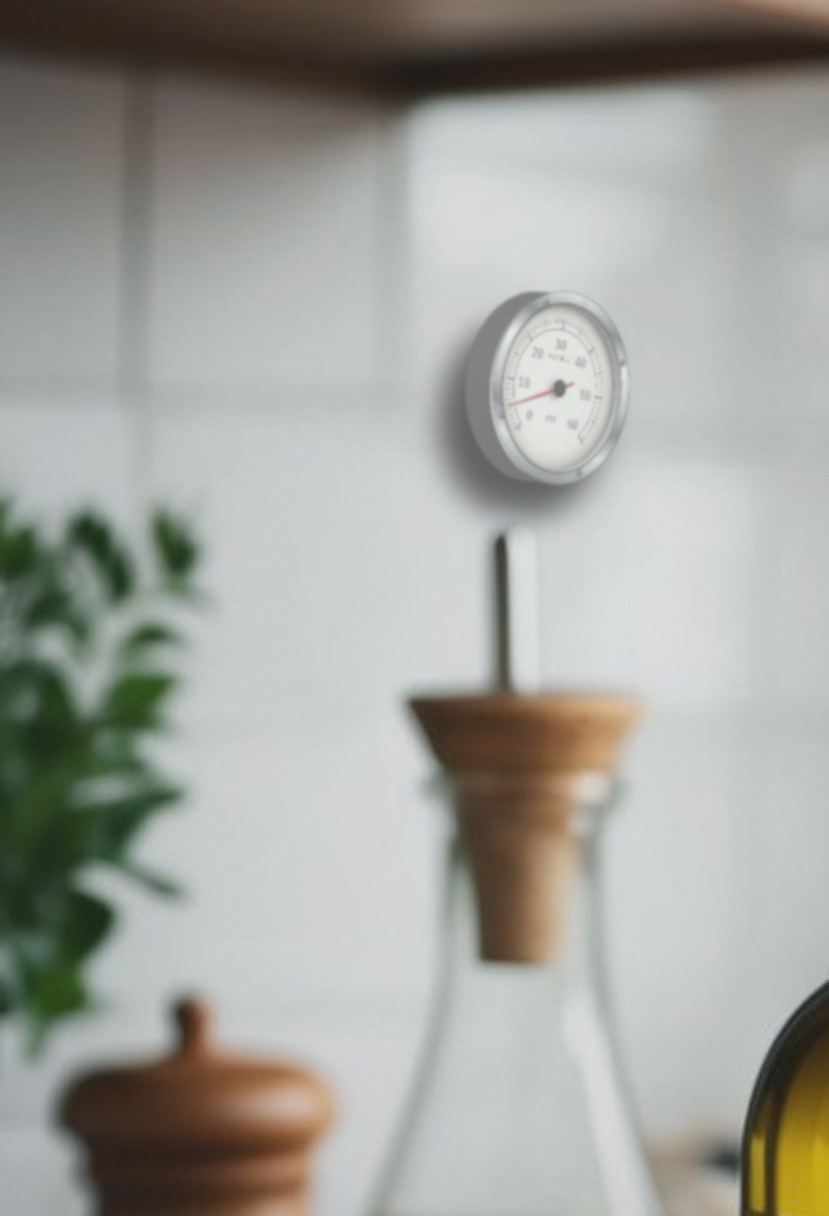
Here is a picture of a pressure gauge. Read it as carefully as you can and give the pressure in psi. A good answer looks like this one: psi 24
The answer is psi 5
